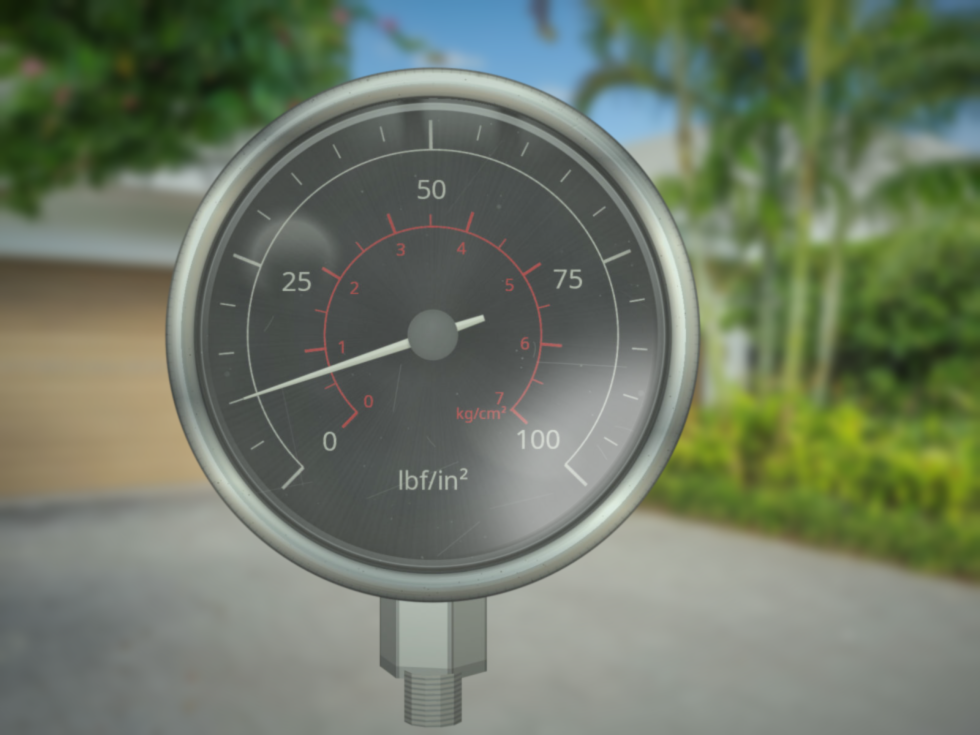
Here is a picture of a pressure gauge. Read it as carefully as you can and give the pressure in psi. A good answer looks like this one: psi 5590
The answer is psi 10
